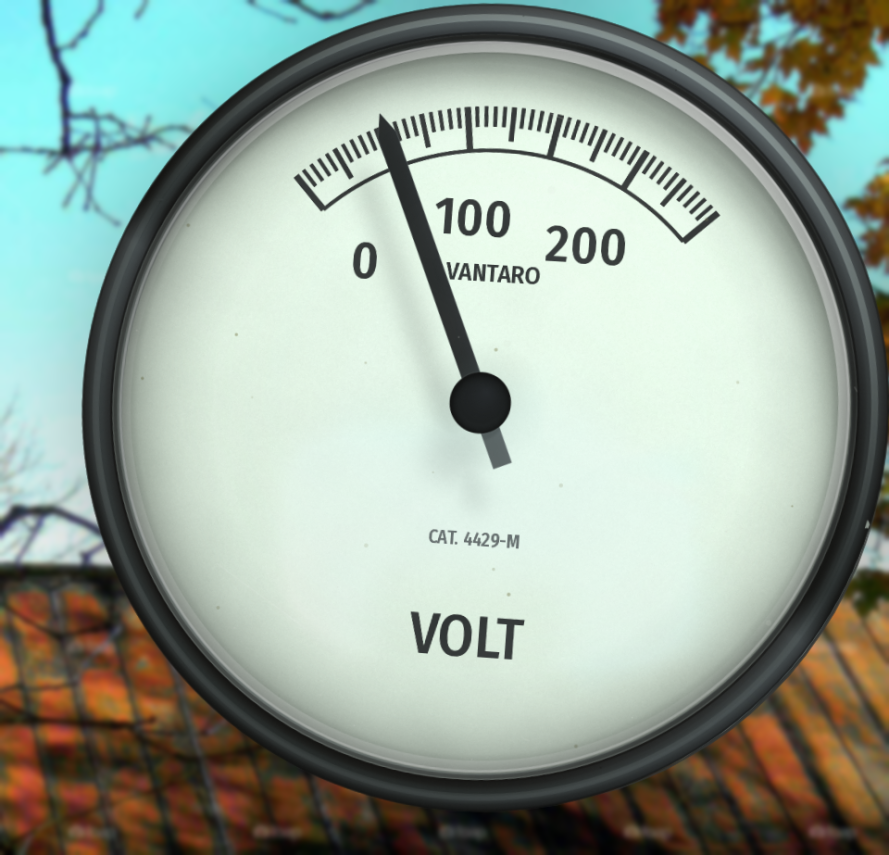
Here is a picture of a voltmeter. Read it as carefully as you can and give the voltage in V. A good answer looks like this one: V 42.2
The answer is V 55
